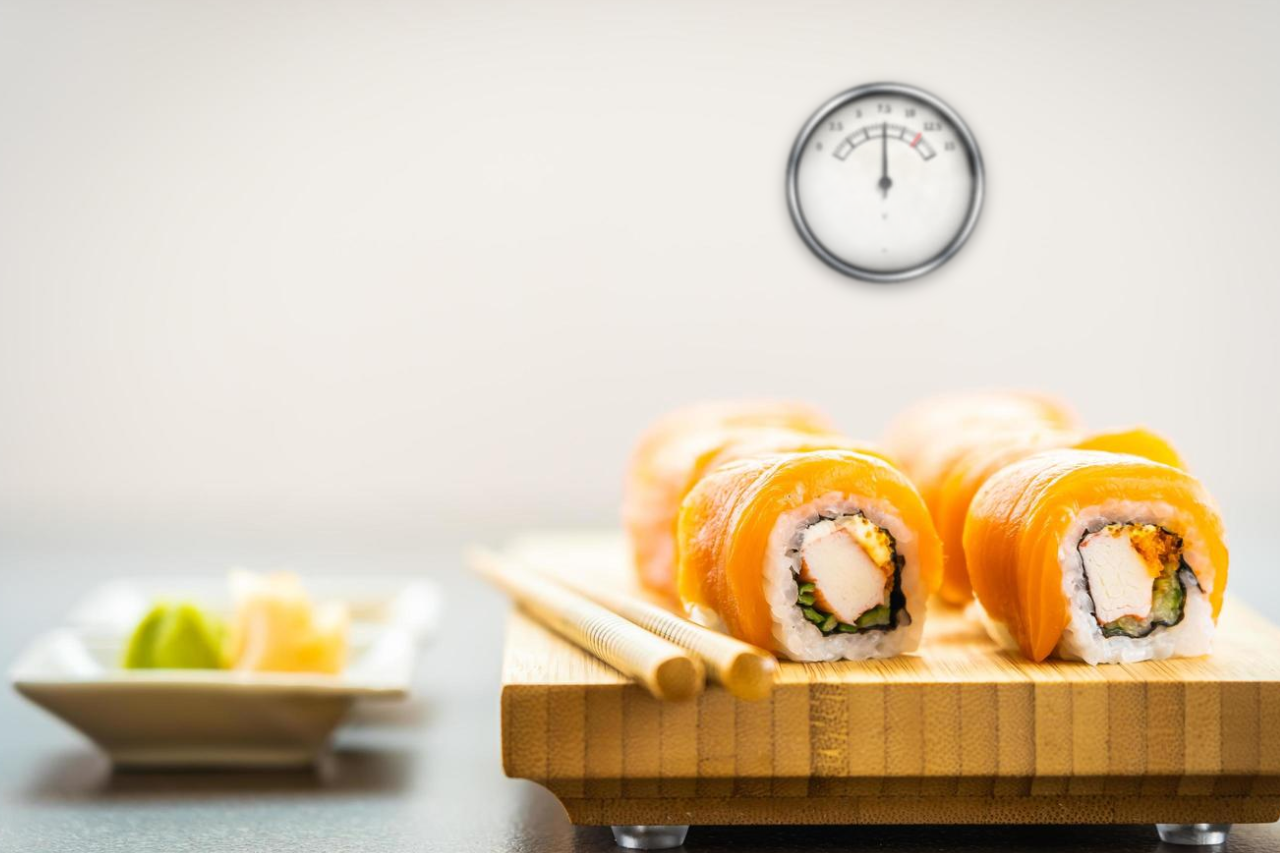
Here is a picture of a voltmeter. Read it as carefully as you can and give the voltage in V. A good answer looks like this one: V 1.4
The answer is V 7.5
